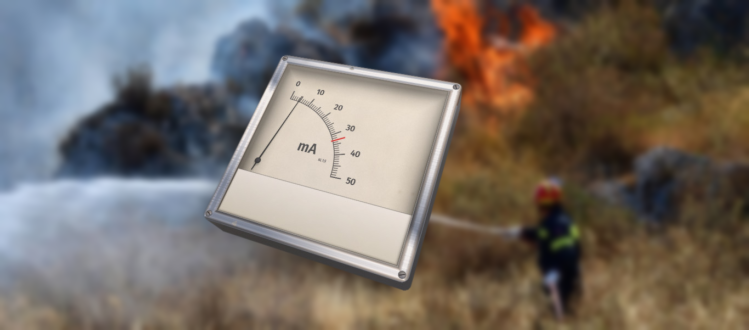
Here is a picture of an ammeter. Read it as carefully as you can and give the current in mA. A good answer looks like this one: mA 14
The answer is mA 5
